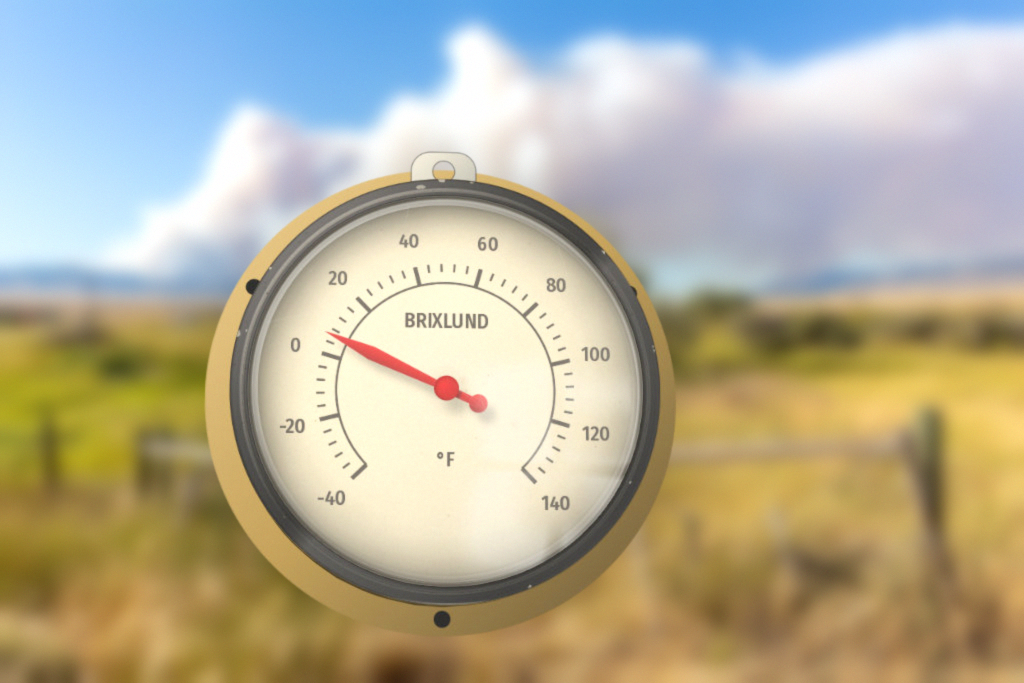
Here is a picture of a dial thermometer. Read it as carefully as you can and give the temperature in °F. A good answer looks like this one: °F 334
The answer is °F 6
